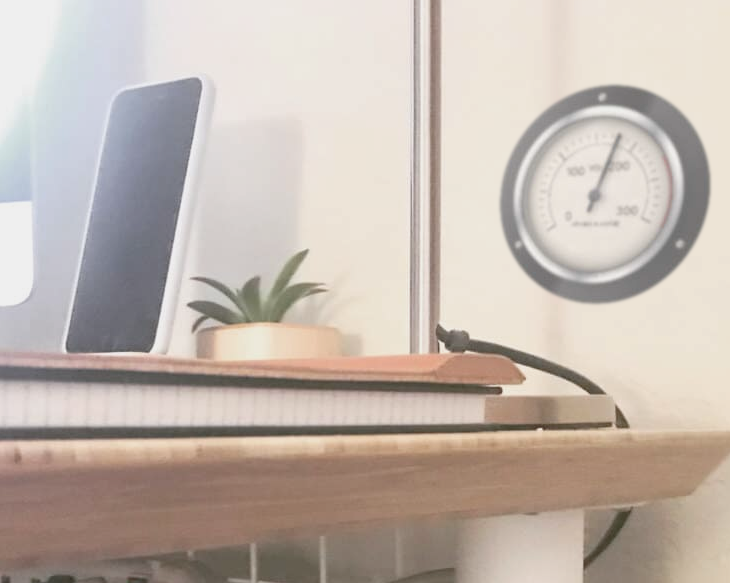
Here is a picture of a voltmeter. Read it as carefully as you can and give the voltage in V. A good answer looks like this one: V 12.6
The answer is V 180
